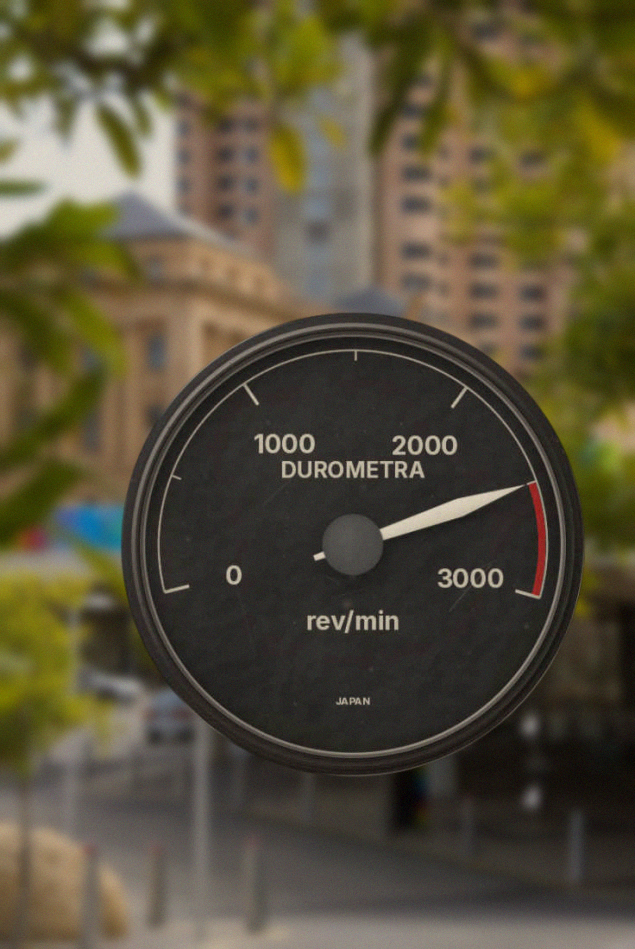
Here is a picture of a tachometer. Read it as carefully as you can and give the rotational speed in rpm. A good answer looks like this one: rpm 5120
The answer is rpm 2500
